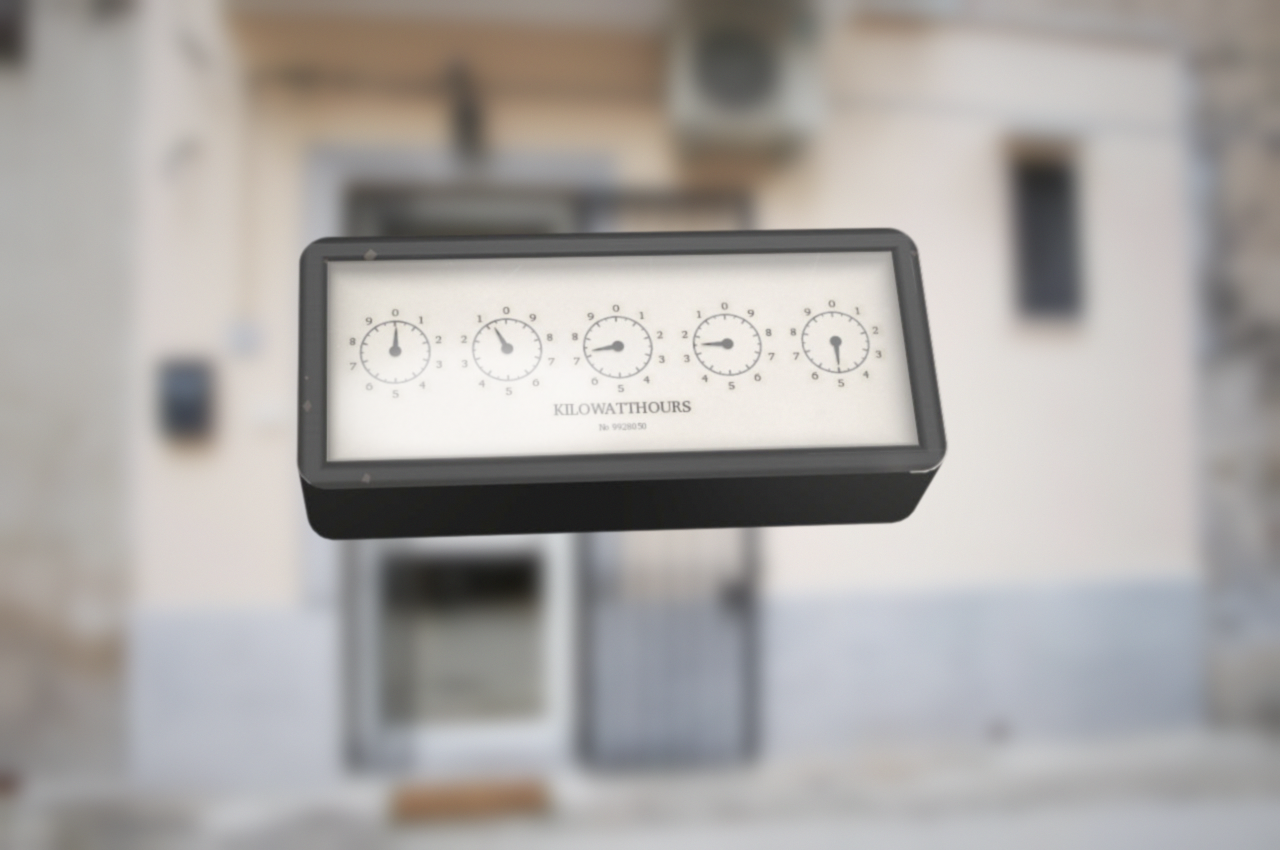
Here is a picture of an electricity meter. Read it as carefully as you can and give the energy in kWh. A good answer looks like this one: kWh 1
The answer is kWh 725
